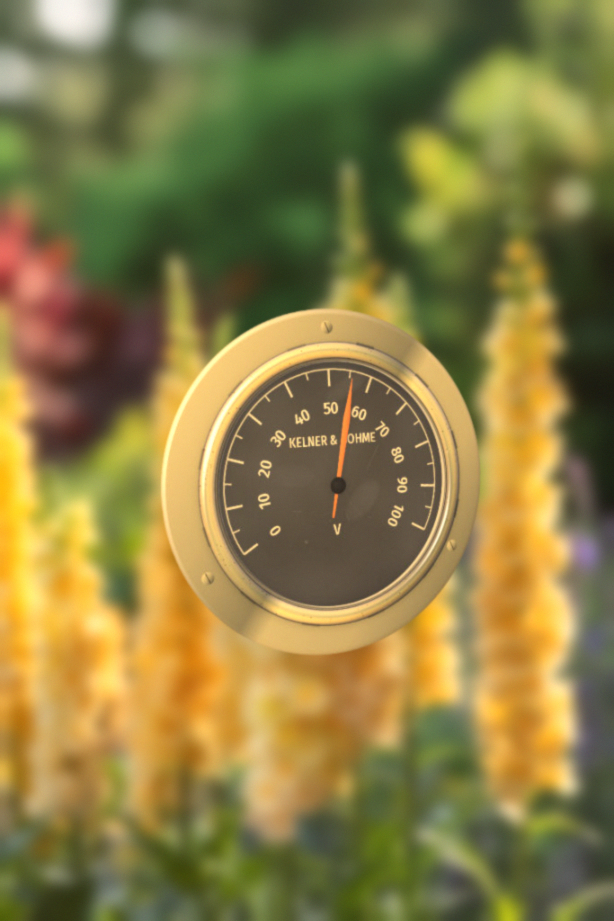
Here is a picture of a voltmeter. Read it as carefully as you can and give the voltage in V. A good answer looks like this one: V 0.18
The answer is V 55
